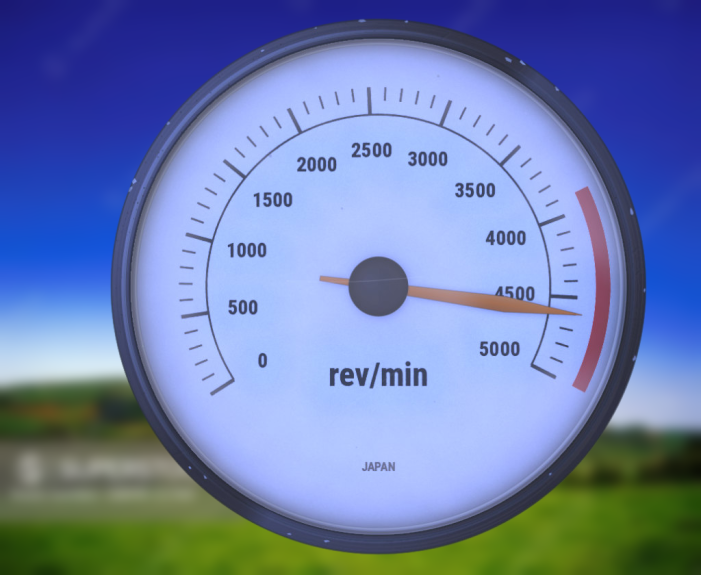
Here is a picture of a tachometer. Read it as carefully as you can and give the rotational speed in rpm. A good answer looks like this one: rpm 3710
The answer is rpm 4600
